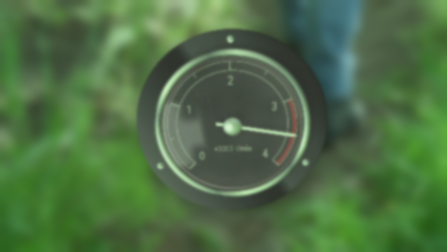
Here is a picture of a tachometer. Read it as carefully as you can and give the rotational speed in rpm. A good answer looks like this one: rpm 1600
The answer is rpm 3500
